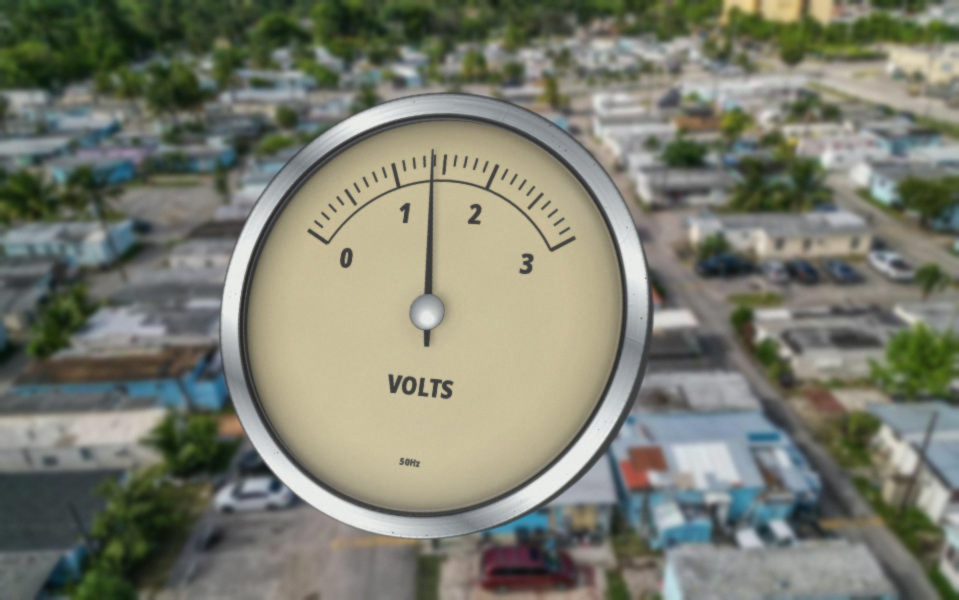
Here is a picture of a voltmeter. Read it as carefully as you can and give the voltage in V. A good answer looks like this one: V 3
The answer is V 1.4
